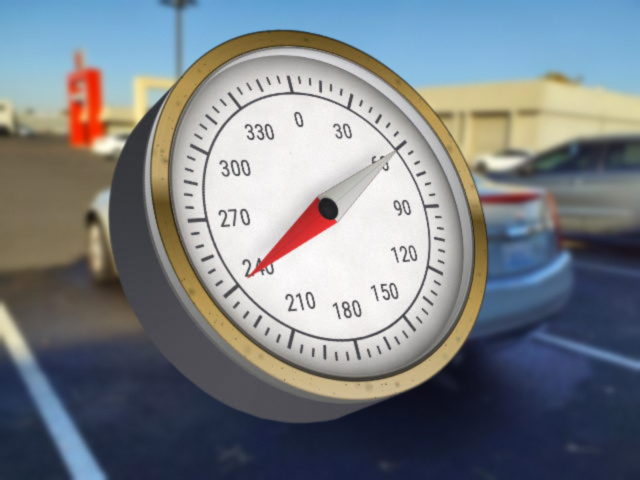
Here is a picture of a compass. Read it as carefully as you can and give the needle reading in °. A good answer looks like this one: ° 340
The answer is ° 240
